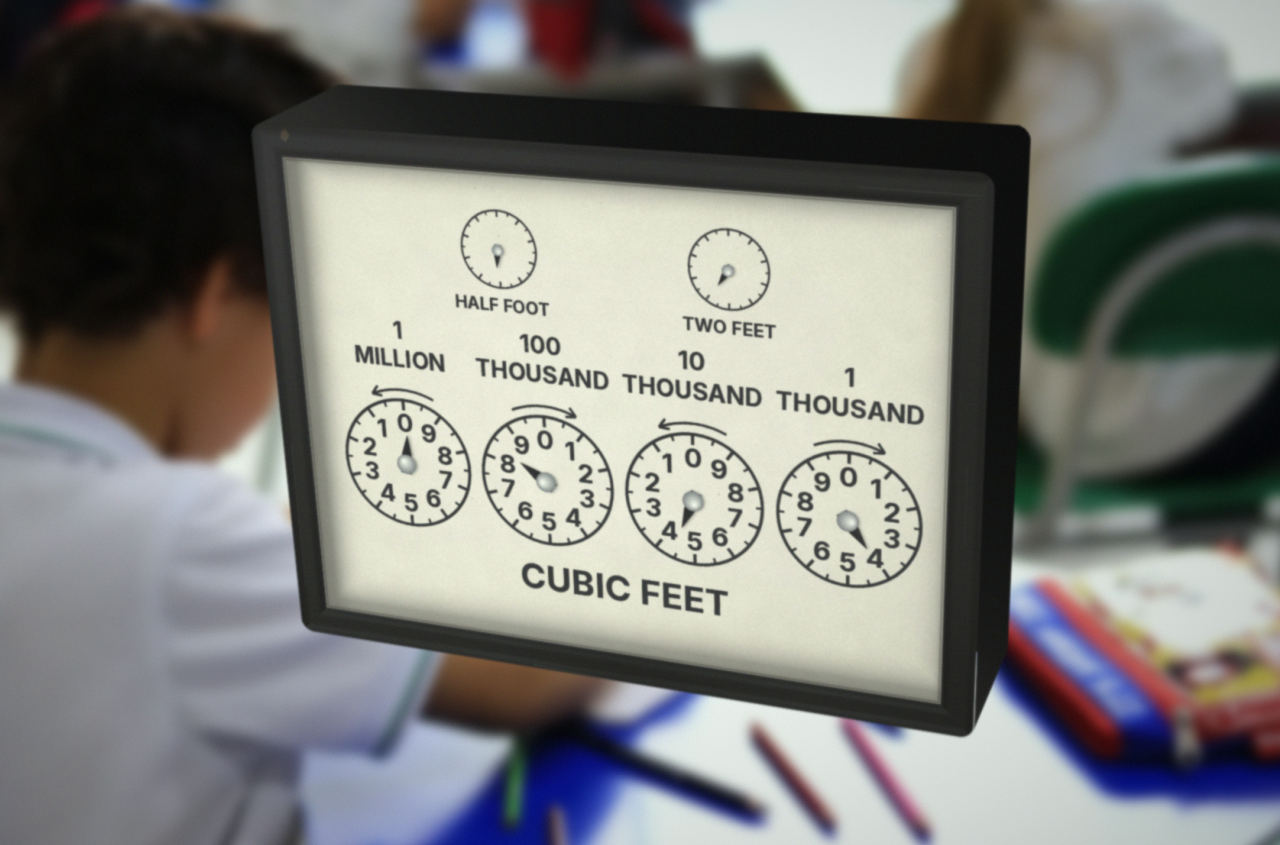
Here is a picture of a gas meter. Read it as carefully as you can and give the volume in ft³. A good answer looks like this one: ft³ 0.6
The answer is ft³ 984400
